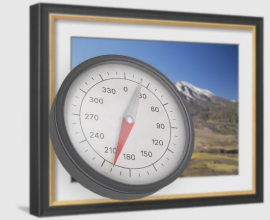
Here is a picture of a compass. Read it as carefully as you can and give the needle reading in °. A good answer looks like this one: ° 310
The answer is ° 200
